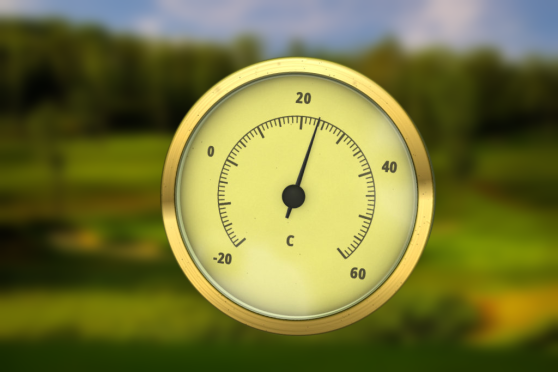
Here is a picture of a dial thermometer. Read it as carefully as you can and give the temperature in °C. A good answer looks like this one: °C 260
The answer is °C 24
